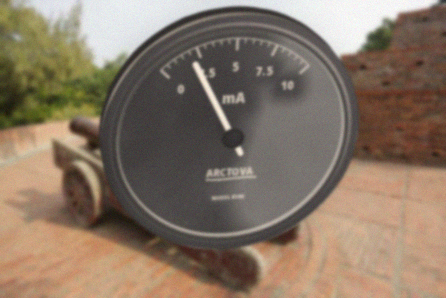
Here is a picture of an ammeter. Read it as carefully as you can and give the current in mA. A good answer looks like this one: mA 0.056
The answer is mA 2
